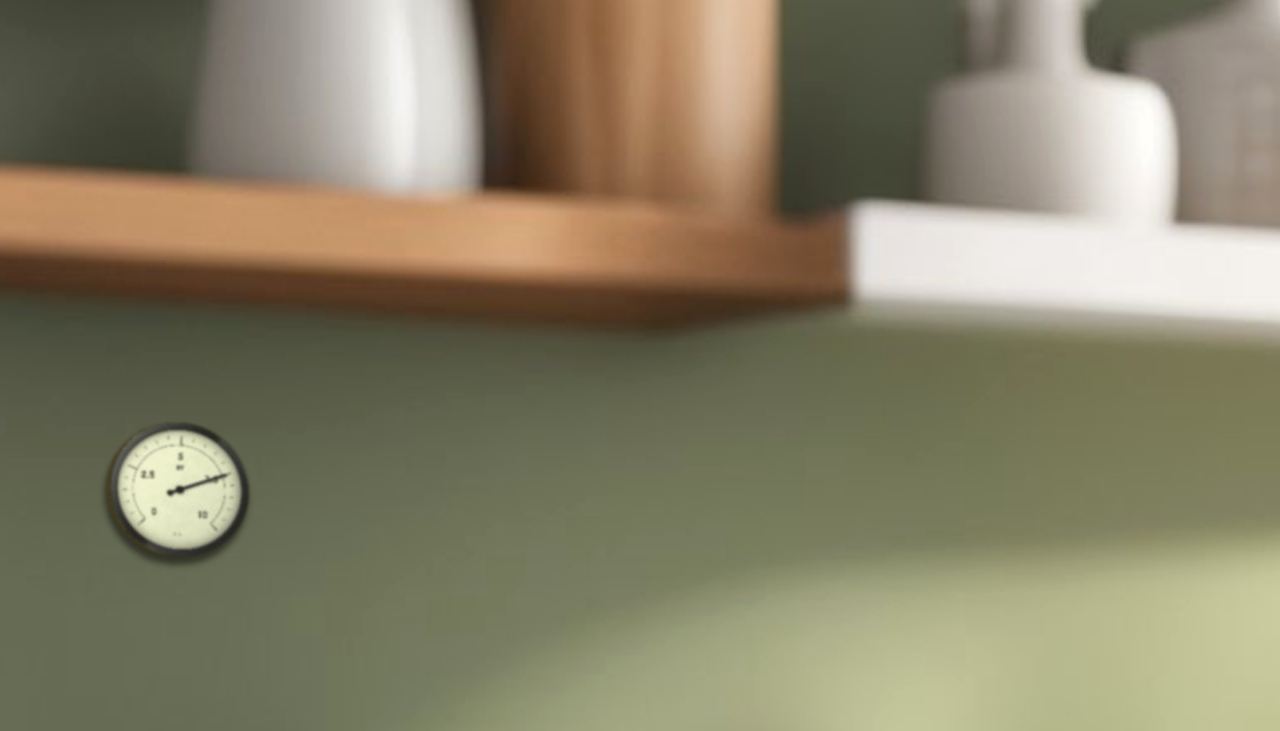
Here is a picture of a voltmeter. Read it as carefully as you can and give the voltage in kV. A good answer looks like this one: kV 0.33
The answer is kV 7.5
